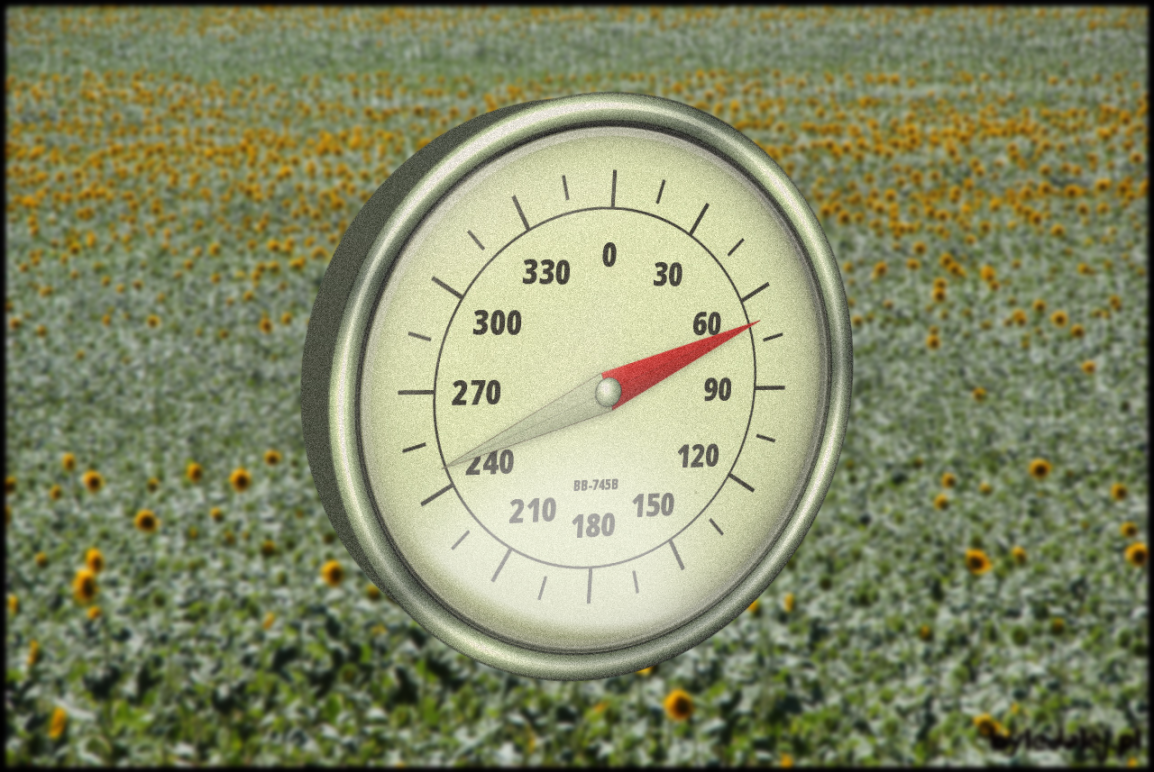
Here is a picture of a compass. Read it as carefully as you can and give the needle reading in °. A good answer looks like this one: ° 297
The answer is ° 67.5
